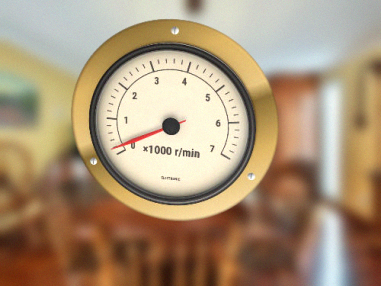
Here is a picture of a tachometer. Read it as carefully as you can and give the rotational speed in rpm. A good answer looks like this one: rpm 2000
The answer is rpm 200
